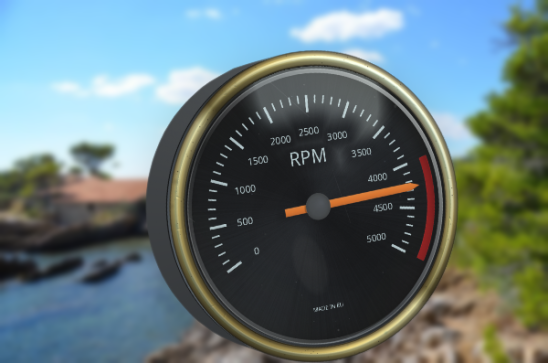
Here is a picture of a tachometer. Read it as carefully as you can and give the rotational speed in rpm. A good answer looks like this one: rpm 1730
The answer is rpm 4250
